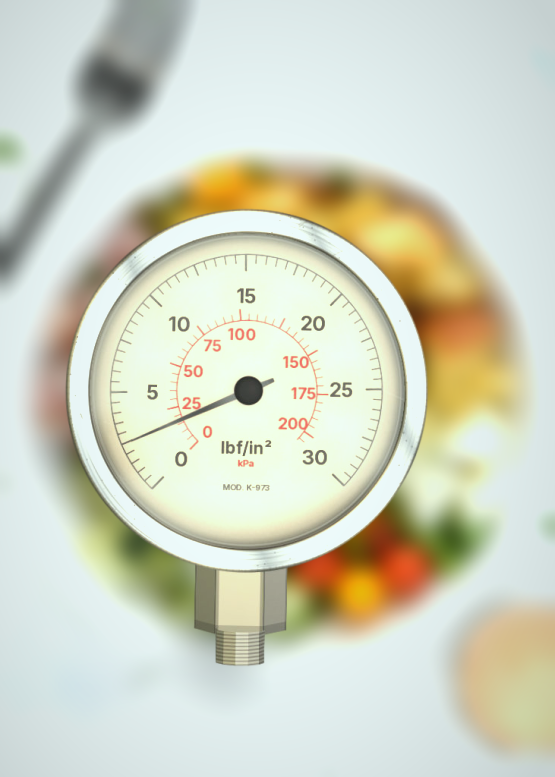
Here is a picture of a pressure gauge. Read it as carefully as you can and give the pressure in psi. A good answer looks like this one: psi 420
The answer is psi 2.5
